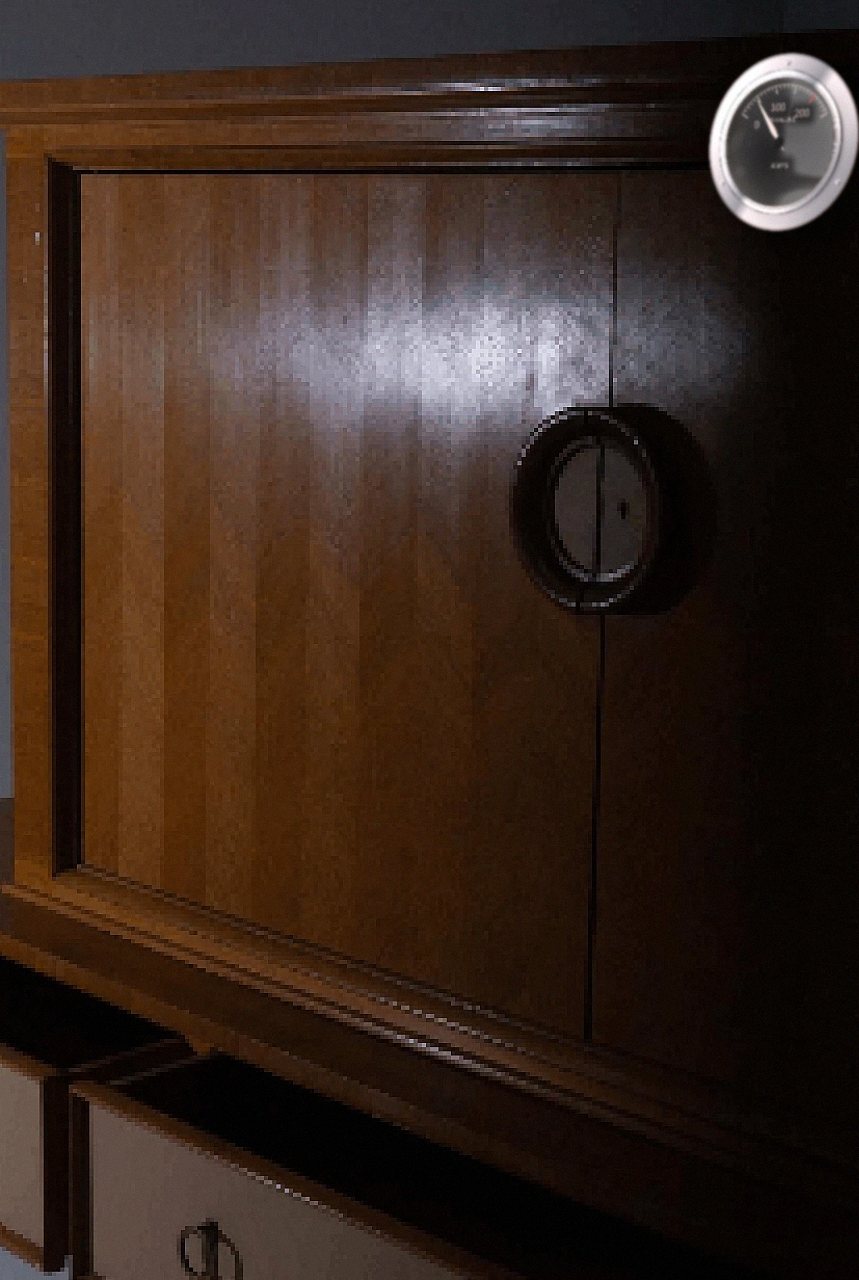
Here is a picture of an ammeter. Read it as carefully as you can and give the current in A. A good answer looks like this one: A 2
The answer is A 50
